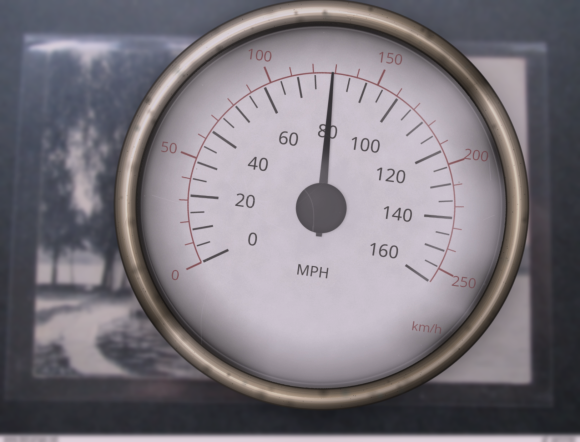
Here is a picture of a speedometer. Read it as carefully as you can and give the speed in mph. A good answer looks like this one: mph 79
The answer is mph 80
